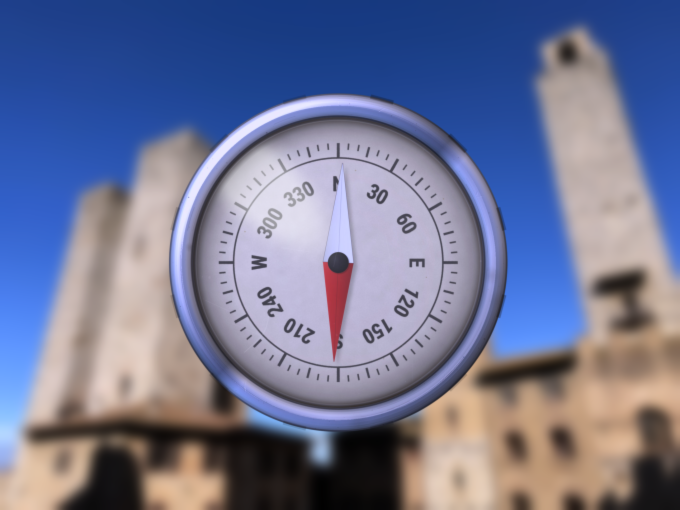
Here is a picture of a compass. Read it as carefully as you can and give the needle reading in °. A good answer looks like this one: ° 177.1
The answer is ° 182.5
